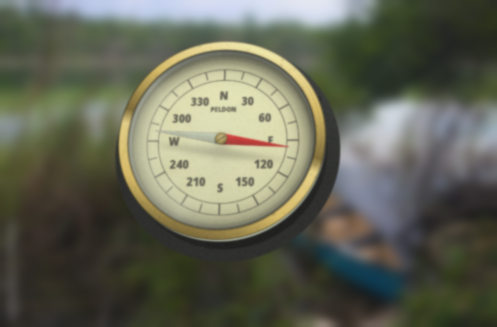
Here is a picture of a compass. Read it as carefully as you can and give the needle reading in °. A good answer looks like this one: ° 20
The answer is ° 97.5
